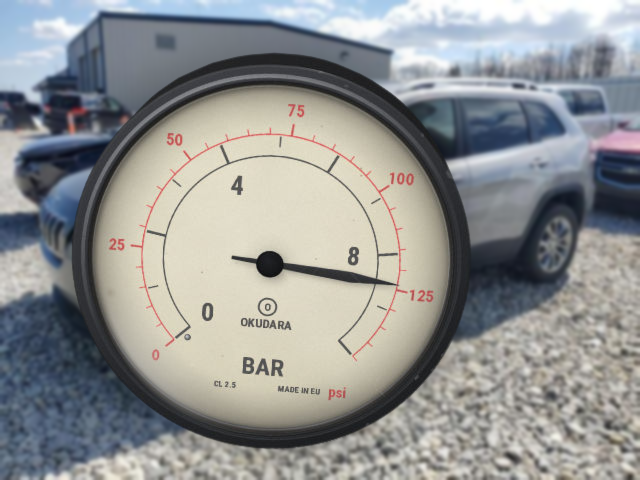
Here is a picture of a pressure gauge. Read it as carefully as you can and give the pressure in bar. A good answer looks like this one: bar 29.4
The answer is bar 8.5
